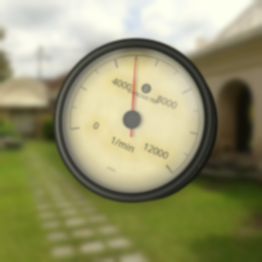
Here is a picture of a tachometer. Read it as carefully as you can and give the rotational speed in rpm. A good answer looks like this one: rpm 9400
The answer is rpm 5000
